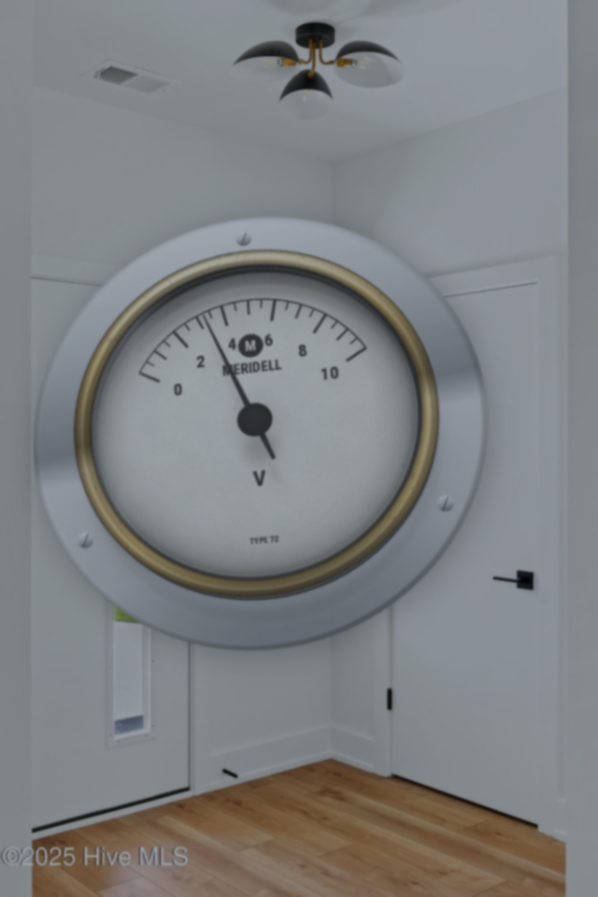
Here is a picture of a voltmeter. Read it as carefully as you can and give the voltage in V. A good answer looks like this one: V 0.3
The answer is V 3.25
